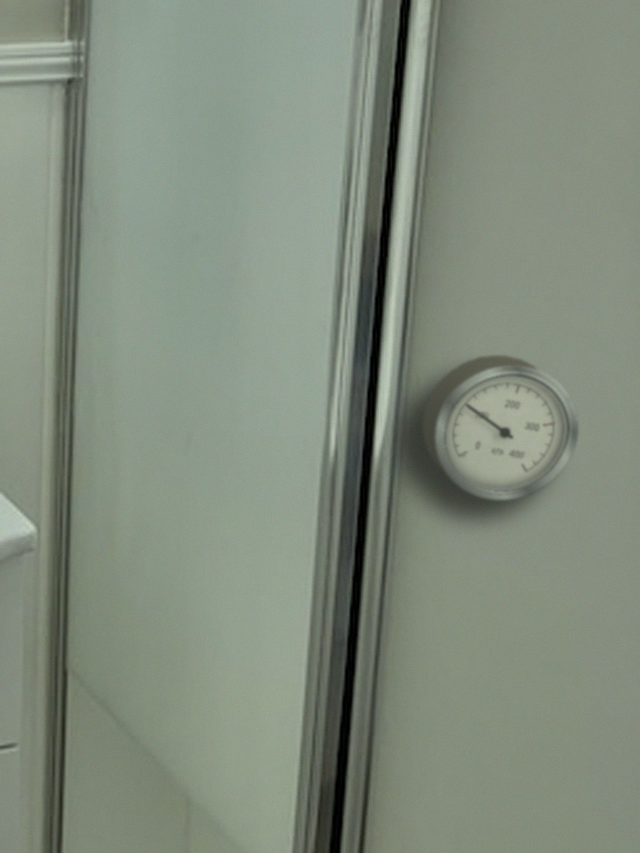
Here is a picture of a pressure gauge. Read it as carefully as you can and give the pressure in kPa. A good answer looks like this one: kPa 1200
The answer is kPa 100
